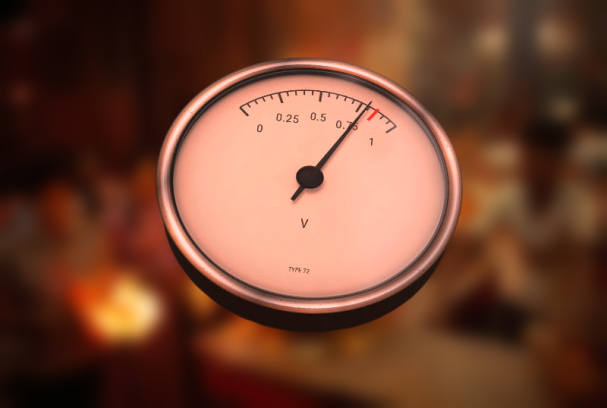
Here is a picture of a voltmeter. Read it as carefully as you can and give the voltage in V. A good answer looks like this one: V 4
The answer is V 0.8
